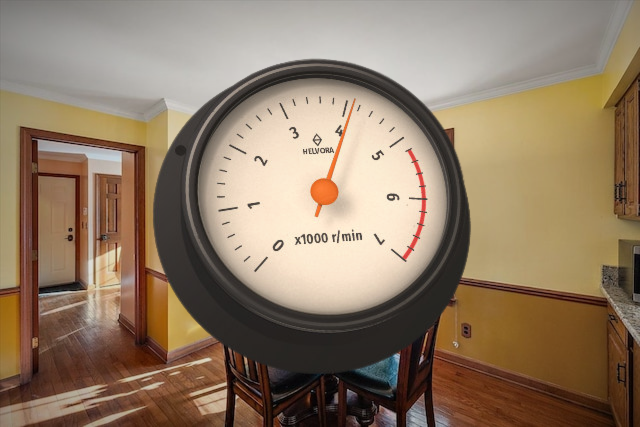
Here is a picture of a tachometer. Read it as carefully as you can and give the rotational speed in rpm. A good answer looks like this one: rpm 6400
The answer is rpm 4100
